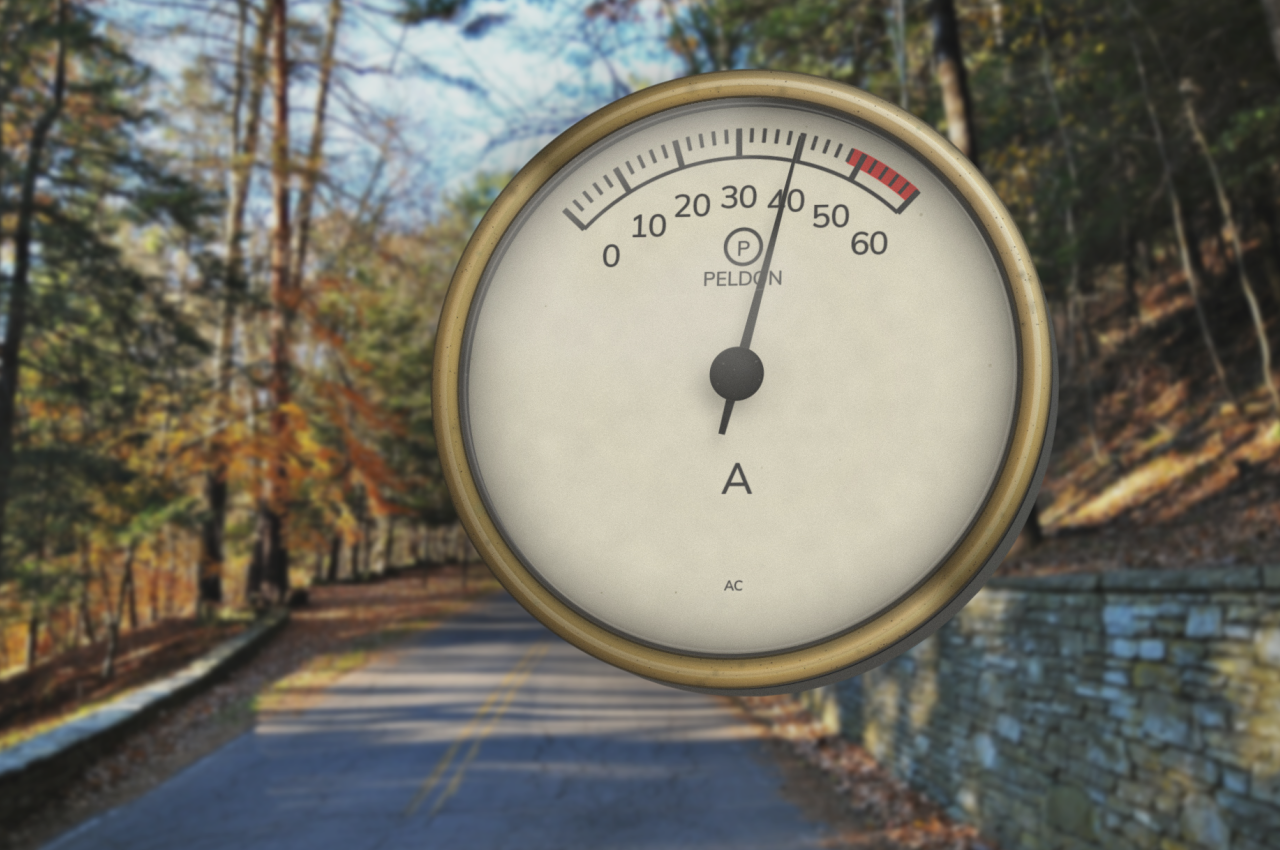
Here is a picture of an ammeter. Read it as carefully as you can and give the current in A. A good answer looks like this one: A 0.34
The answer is A 40
